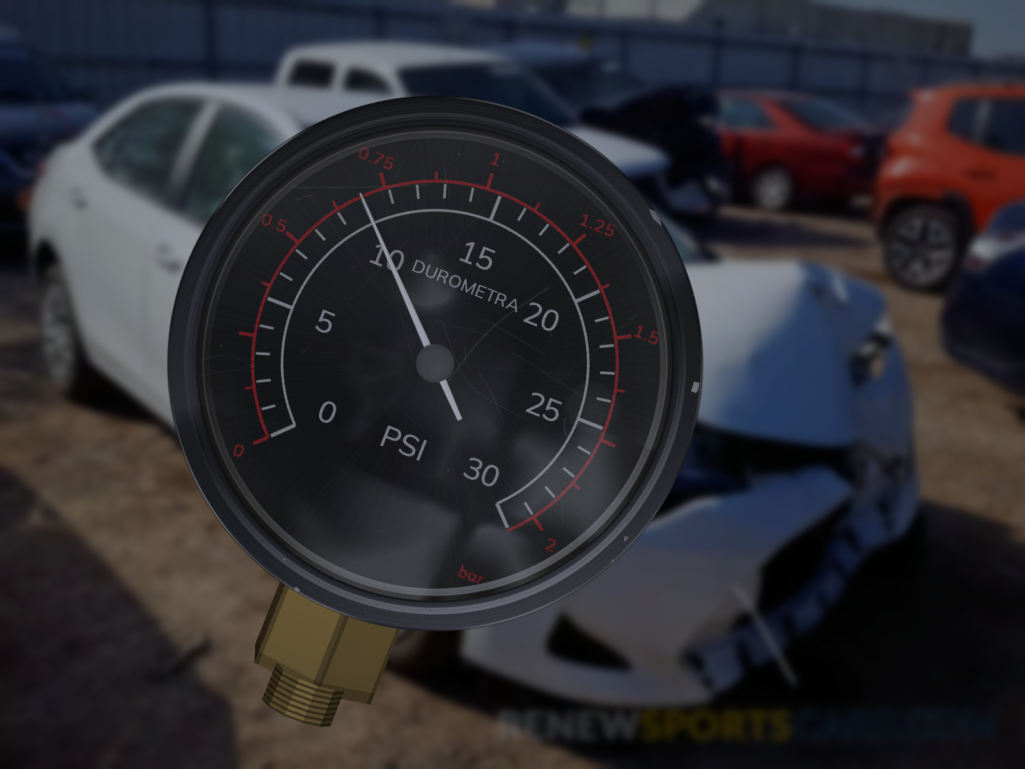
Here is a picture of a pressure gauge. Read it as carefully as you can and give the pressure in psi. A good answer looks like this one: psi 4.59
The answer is psi 10
